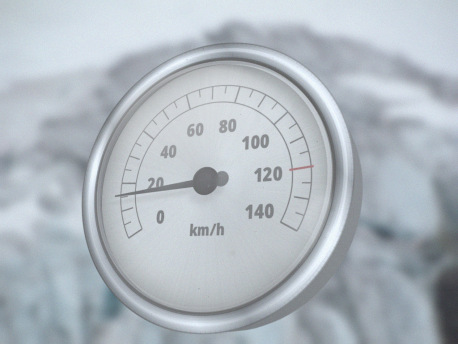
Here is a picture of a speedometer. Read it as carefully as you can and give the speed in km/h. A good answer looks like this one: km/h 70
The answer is km/h 15
